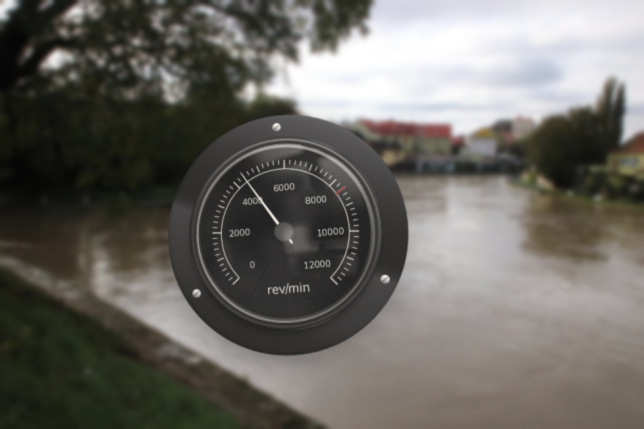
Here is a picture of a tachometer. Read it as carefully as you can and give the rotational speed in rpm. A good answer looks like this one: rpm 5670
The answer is rpm 4400
